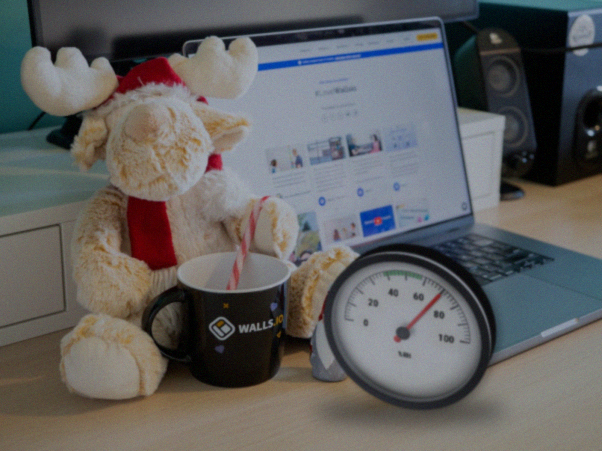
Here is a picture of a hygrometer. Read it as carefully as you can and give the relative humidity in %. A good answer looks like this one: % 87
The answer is % 70
